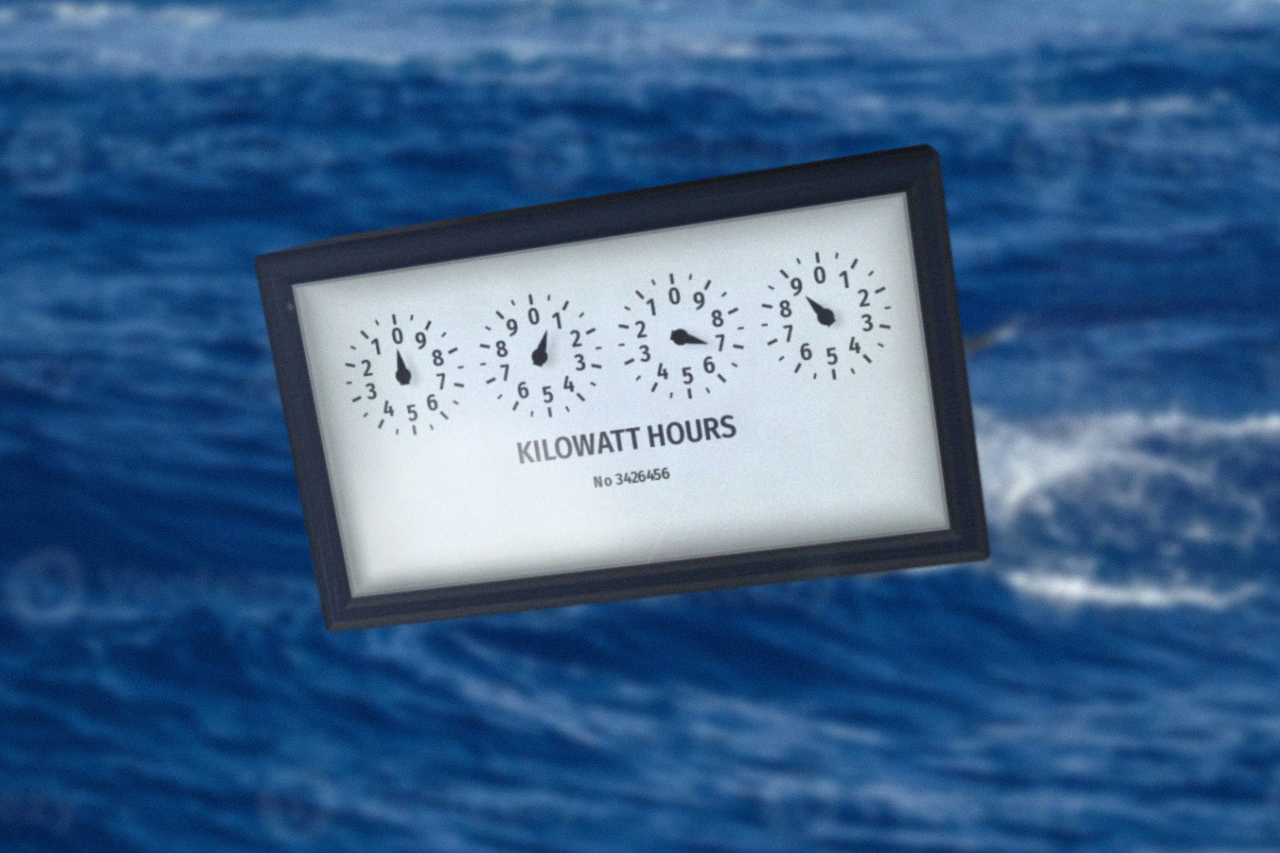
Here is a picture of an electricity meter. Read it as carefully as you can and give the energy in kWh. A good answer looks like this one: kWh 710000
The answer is kWh 69
